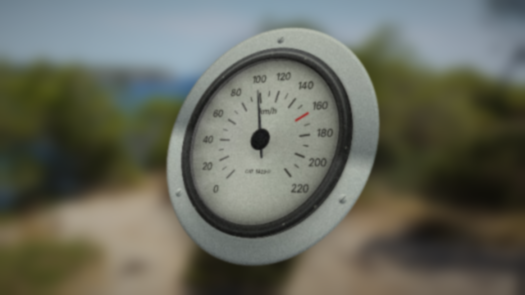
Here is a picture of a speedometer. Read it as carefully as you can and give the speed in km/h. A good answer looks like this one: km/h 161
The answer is km/h 100
